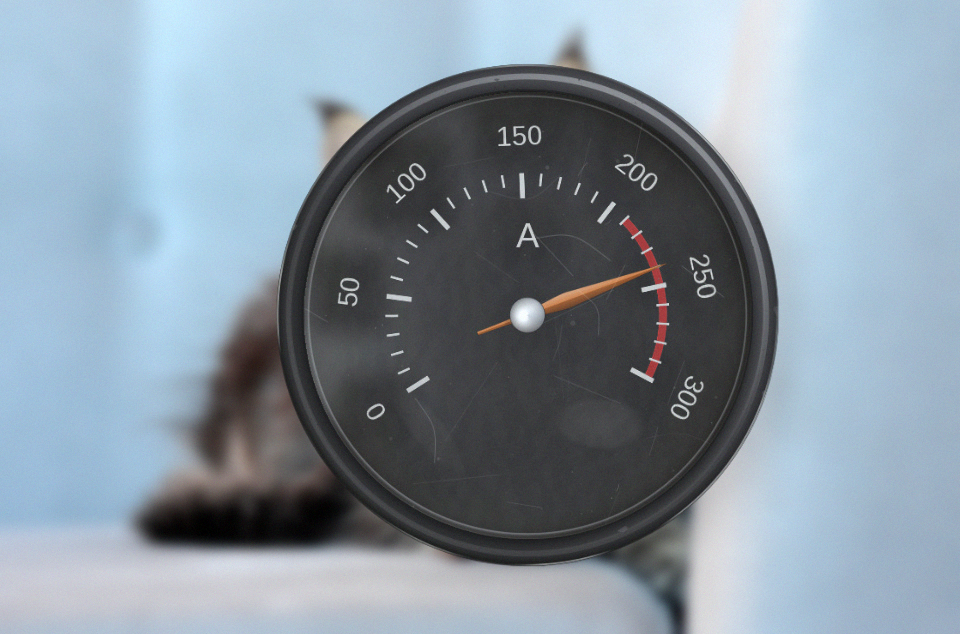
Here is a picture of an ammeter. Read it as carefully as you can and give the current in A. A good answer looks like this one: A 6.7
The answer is A 240
